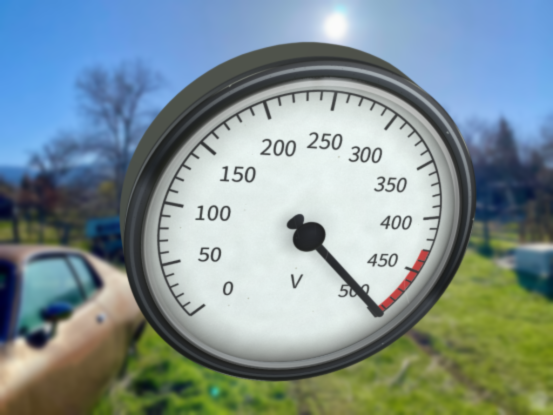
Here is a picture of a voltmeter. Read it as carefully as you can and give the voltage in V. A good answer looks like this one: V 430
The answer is V 495
